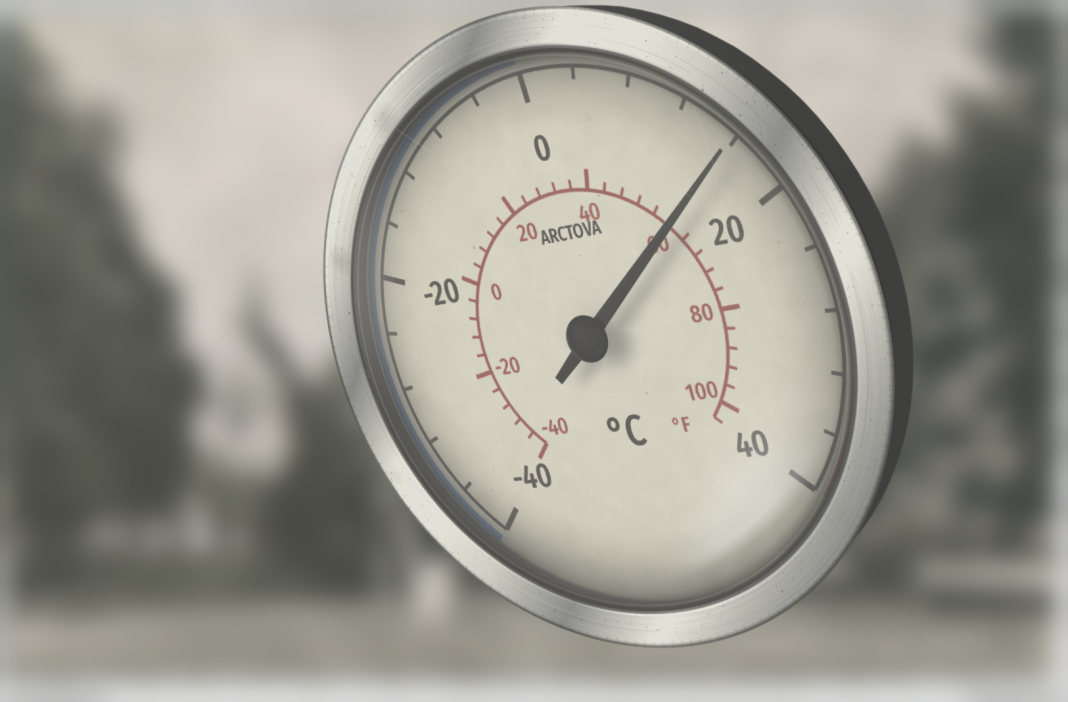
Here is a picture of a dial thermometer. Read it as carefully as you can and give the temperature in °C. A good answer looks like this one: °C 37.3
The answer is °C 16
